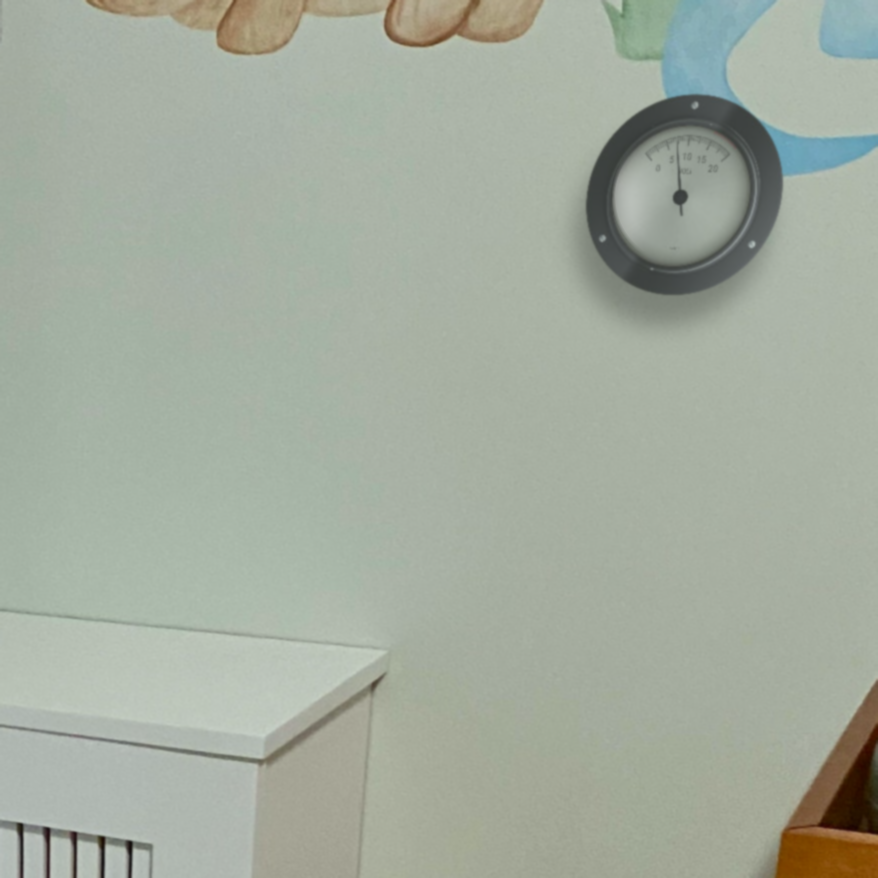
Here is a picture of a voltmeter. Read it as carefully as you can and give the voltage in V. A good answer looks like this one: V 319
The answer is V 7.5
